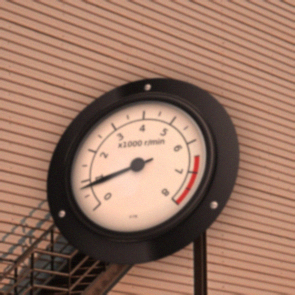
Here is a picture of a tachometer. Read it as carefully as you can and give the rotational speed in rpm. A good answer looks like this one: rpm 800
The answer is rpm 750
